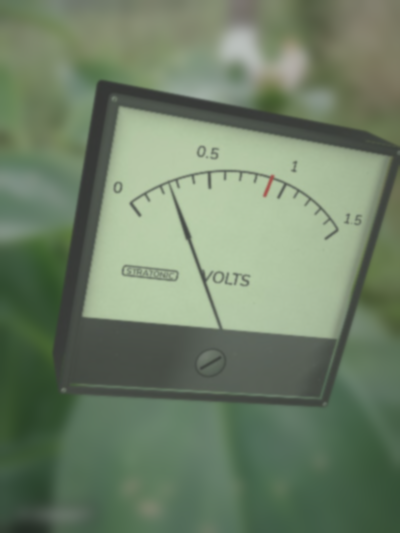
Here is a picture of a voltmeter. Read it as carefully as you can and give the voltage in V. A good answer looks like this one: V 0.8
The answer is V 0.25
